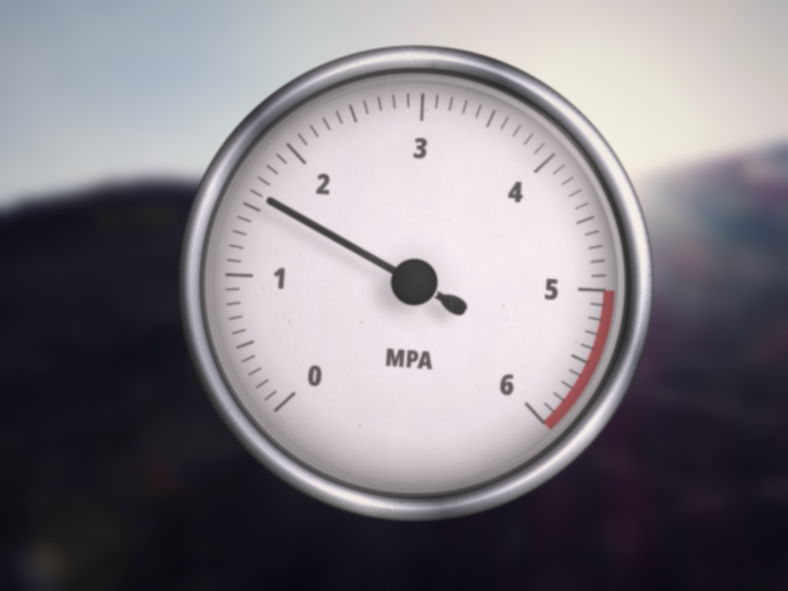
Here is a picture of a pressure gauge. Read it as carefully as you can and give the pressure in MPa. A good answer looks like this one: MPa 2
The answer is MPa 1.6
